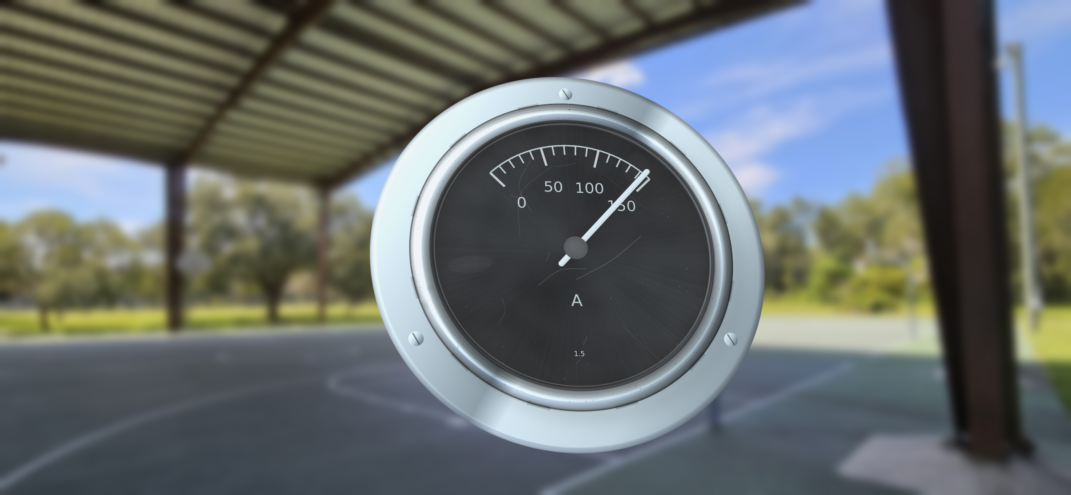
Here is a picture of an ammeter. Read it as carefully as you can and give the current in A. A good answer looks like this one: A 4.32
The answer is A 145
